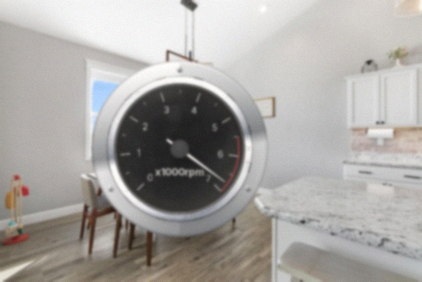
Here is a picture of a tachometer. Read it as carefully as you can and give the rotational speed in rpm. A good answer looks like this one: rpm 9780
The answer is rpm 6750
